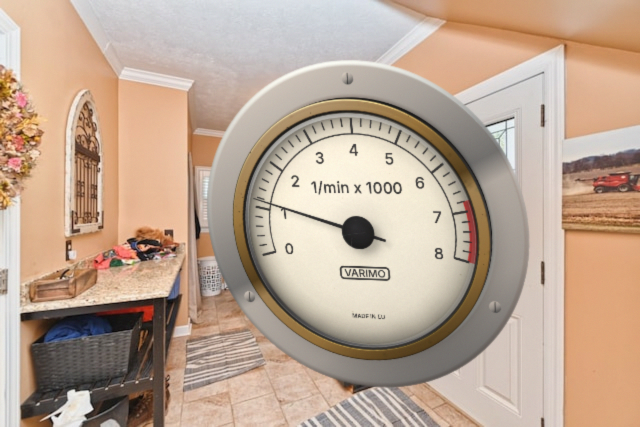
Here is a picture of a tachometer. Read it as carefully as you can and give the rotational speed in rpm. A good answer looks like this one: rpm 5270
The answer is rpm 1200
